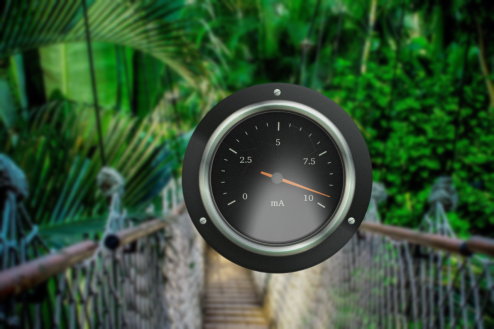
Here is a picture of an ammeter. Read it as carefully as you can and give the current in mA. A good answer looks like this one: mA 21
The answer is mA 9.5
